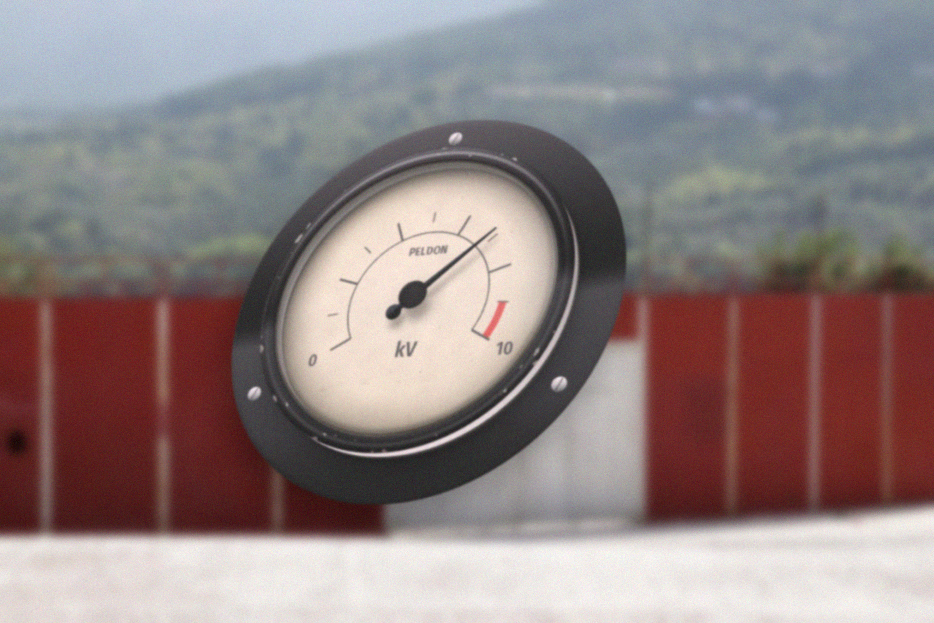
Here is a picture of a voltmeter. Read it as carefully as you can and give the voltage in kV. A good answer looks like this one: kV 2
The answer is kV 7
